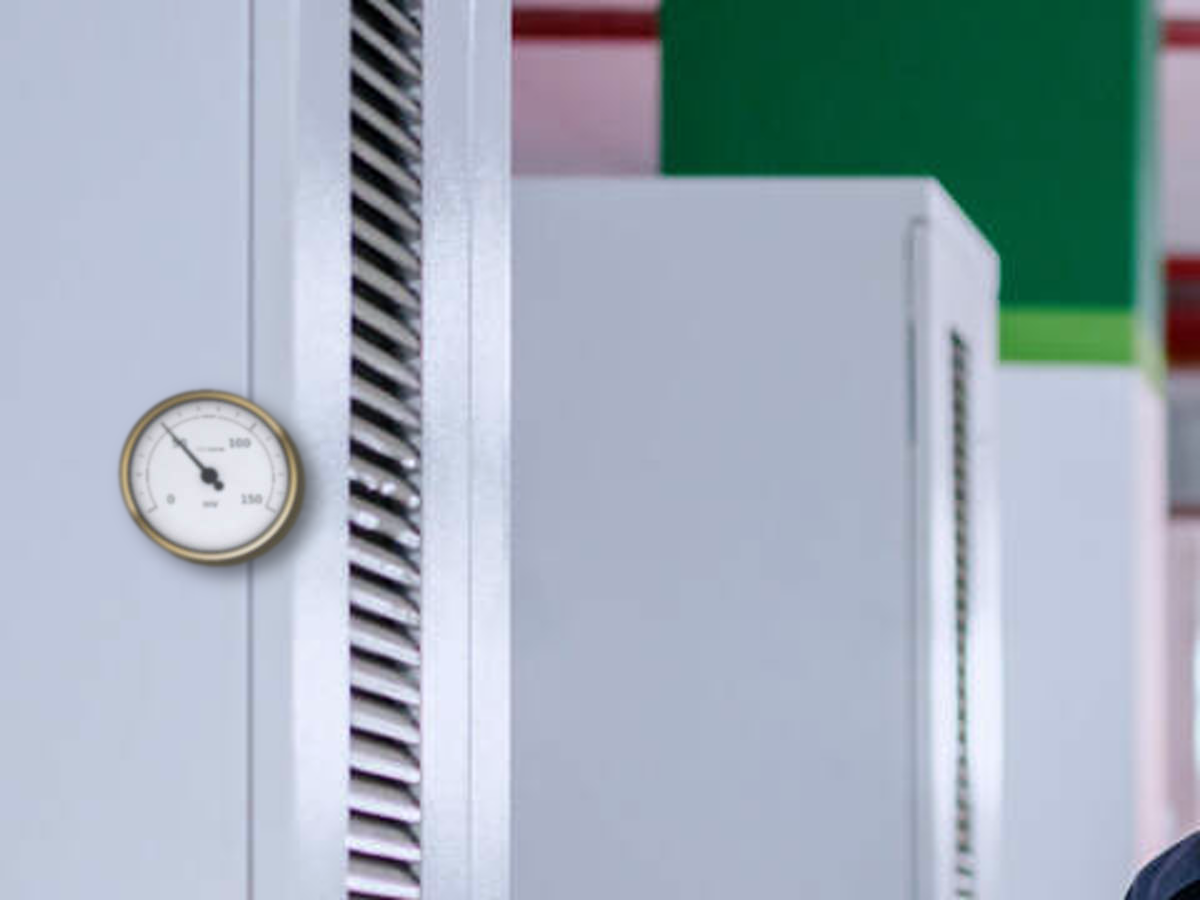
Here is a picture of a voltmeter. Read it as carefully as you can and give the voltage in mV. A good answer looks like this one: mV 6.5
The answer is mV 50
